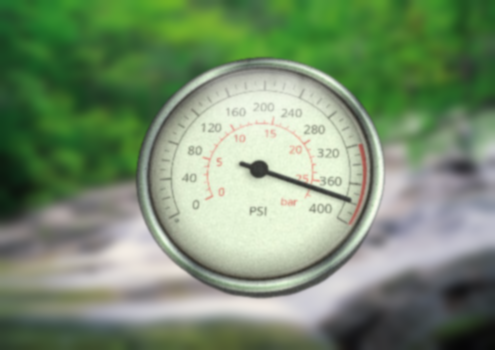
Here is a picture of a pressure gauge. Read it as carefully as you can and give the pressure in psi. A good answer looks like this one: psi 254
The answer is psi 380
